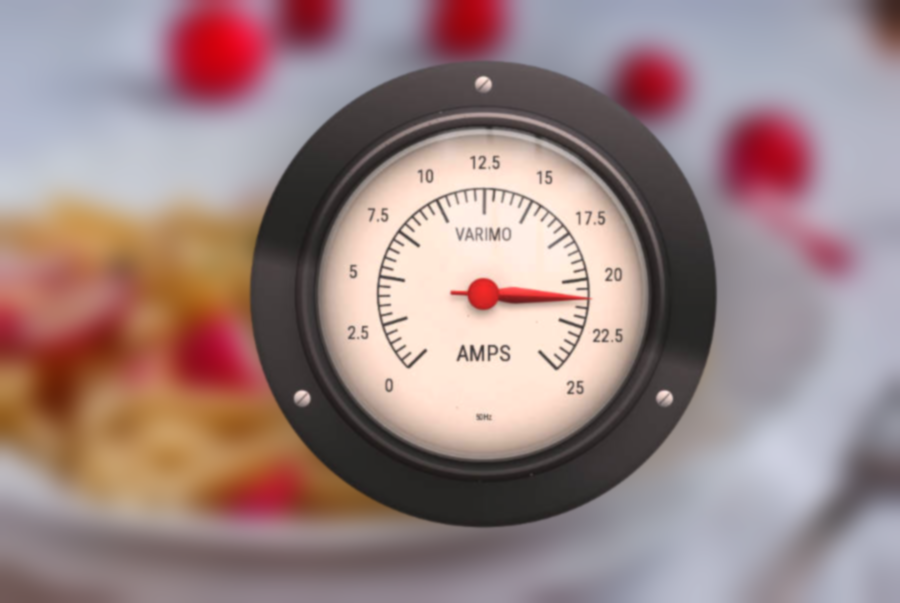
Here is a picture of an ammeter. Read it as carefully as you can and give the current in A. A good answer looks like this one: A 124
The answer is A 21
